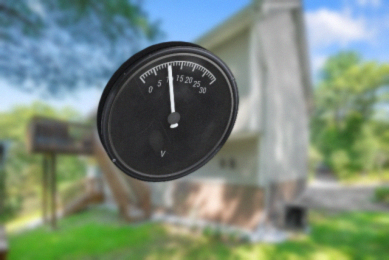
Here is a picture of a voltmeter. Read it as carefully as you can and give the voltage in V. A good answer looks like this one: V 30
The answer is V 10
